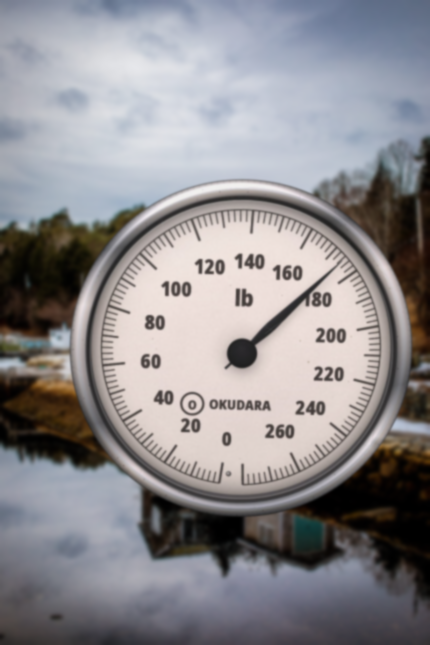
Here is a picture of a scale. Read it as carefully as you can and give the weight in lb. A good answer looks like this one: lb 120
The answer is lb 174
